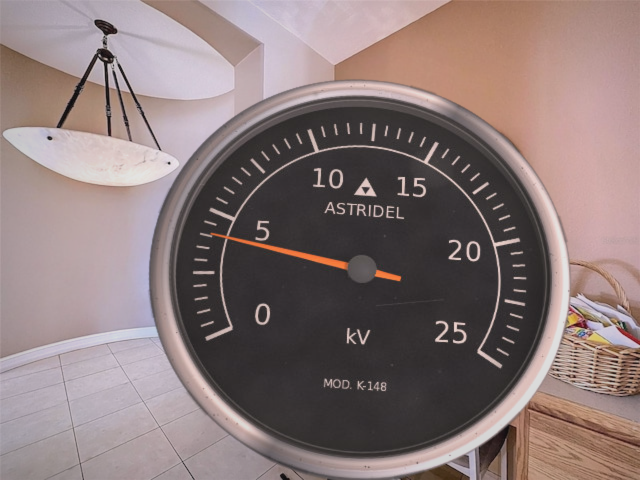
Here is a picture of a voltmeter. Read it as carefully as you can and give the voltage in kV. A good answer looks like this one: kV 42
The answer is kV 4
